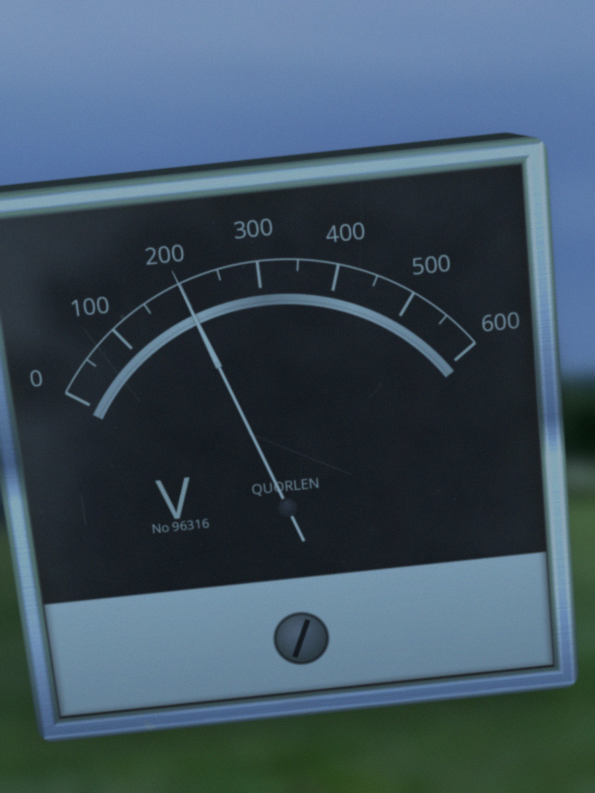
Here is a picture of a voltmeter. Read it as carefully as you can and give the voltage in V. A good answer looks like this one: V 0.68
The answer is V 200
